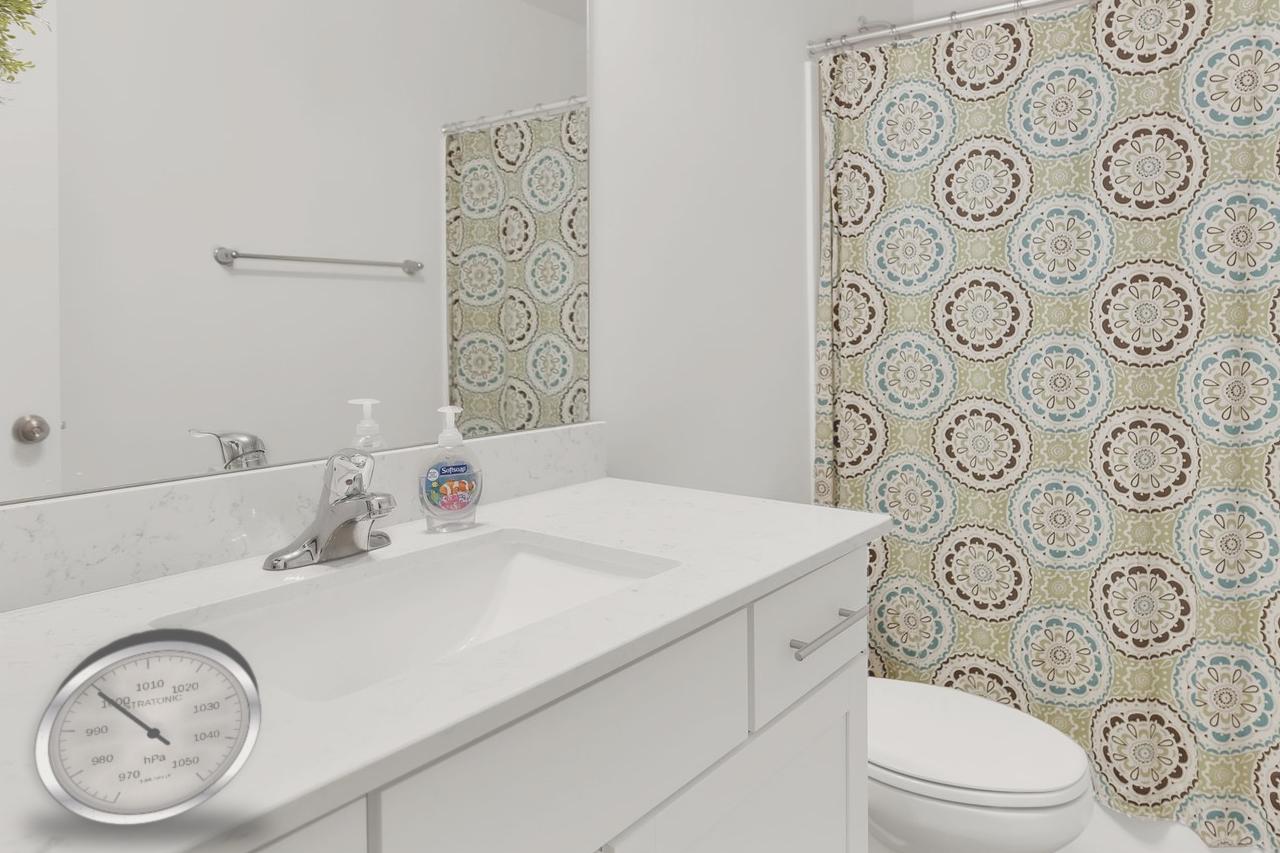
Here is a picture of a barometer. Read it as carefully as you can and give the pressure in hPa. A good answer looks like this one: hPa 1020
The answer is hPa 1000
